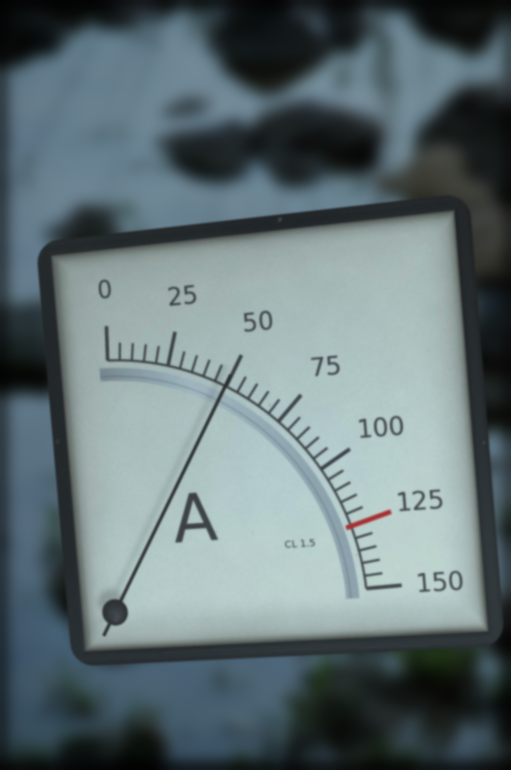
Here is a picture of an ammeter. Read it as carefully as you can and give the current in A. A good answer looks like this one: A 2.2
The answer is A 50
